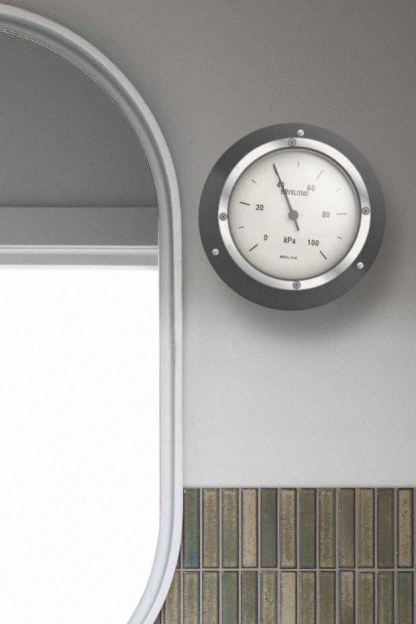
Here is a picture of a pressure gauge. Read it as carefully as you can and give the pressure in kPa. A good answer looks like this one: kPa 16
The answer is kPa 40
